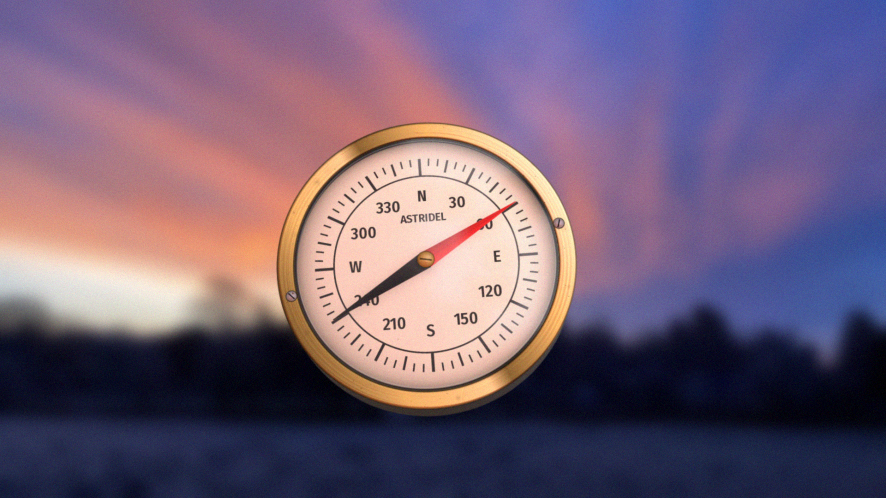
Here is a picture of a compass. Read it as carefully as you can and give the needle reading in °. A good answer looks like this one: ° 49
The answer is ° 60
